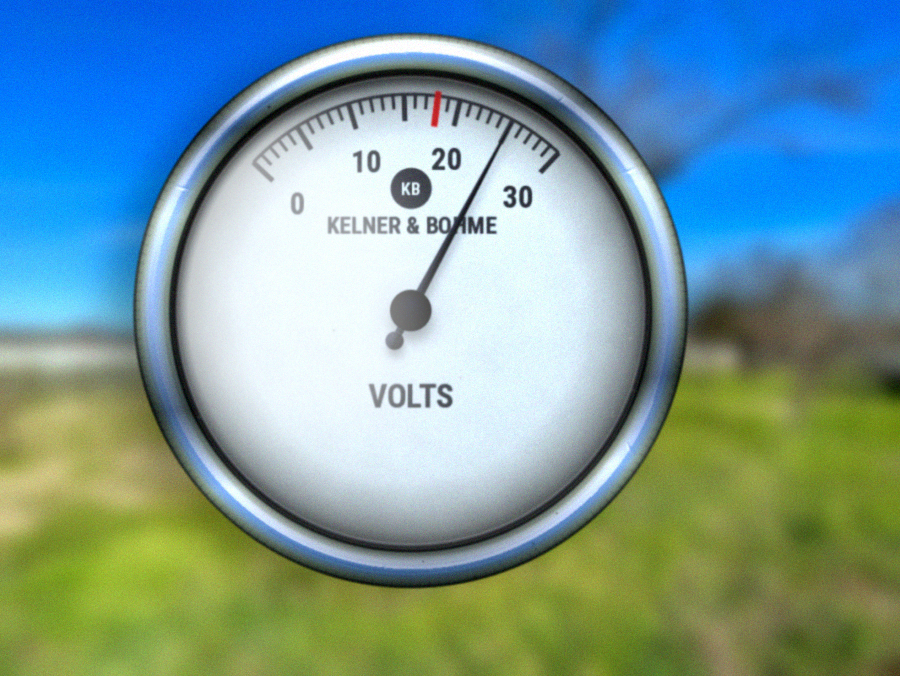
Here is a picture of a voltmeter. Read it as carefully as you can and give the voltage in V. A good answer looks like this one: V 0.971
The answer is V 25
